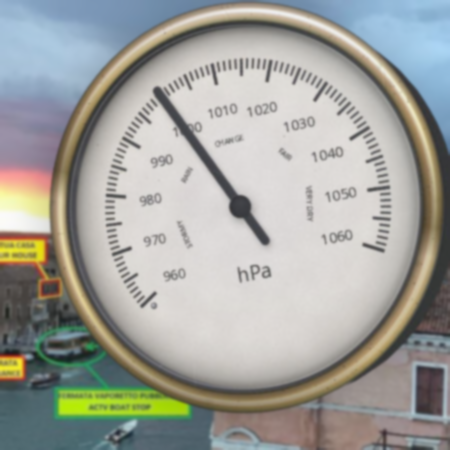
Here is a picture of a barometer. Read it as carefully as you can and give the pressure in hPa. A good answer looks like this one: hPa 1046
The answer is hPa 1000
